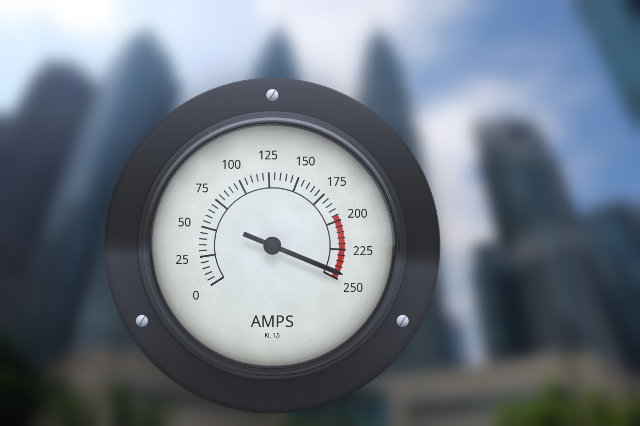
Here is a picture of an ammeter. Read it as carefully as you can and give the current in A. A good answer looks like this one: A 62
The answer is A 245
